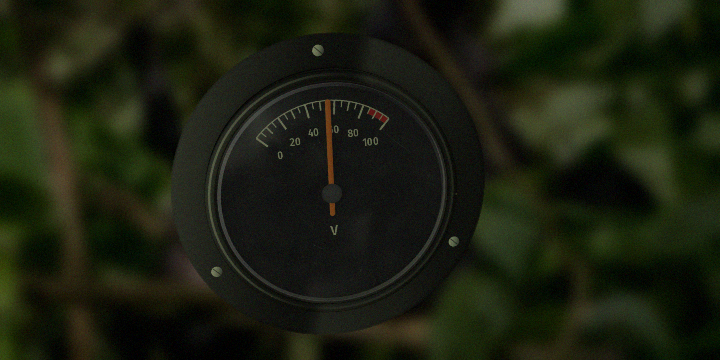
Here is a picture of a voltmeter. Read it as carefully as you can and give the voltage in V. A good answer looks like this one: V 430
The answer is V 55
